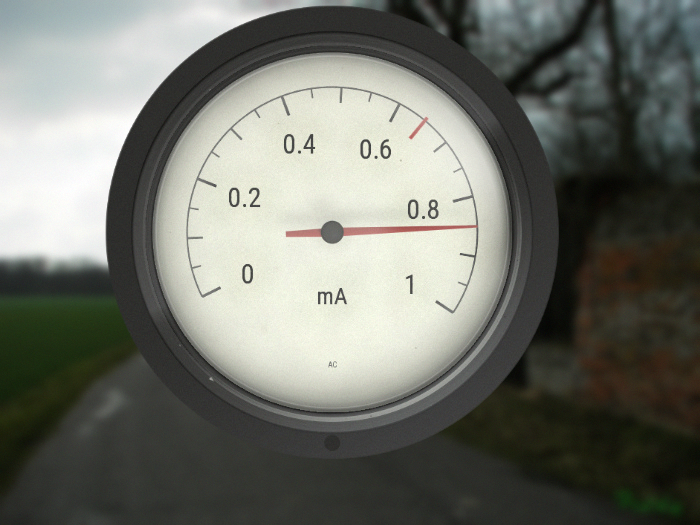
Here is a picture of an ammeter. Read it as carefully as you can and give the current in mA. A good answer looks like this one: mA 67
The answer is mA 0.85
